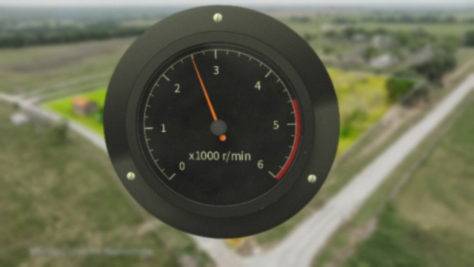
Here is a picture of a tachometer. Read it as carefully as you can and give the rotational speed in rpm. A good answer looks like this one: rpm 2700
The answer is rpm 2600
